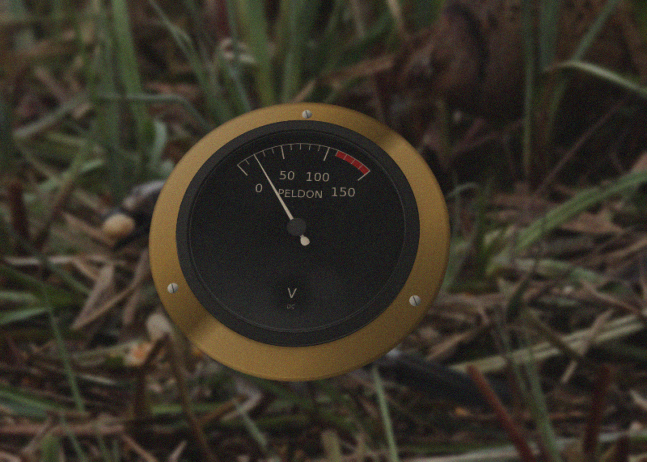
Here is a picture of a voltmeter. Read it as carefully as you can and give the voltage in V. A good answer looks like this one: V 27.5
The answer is V 20
